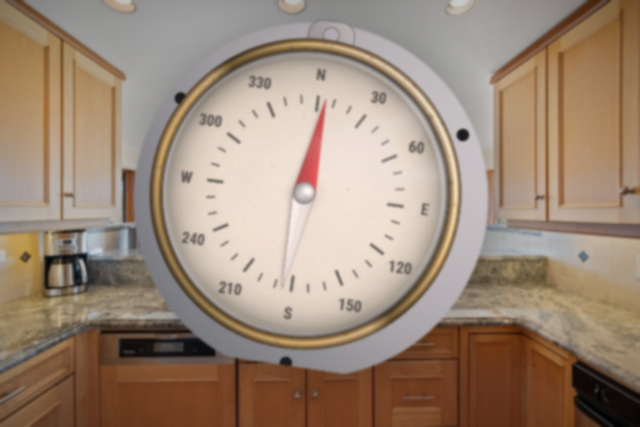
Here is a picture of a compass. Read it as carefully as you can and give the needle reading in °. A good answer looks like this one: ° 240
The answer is ° 5
